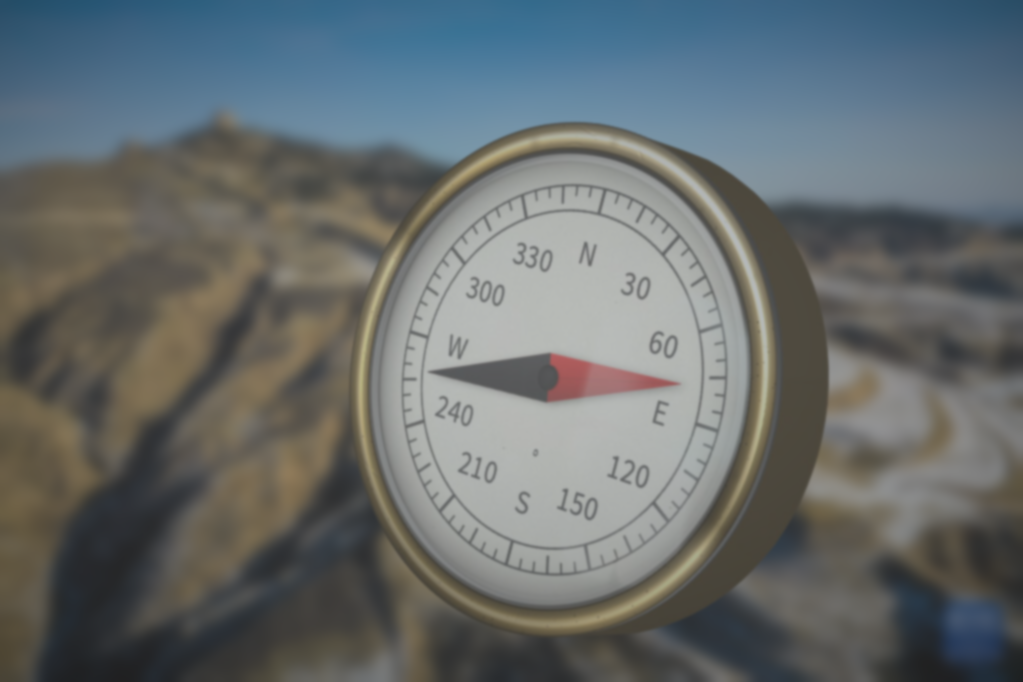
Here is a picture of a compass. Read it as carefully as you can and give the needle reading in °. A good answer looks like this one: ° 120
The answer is ° 77.5
